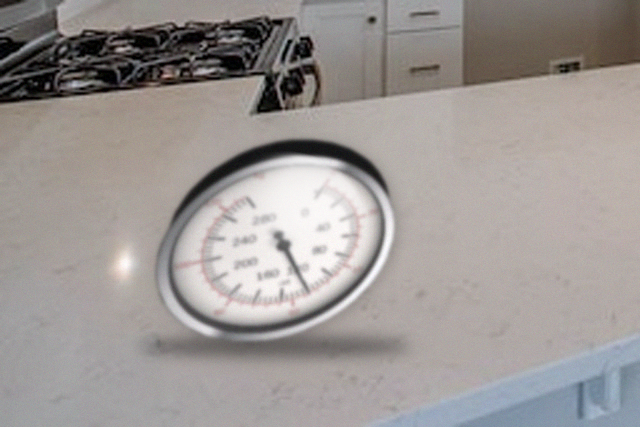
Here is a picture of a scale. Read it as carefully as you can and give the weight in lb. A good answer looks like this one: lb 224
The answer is lb 120
